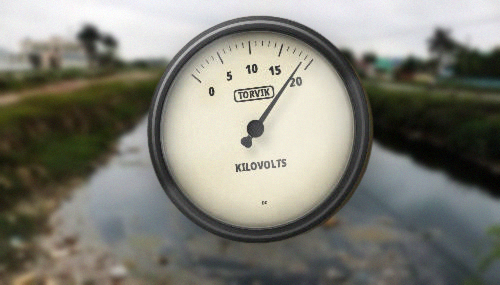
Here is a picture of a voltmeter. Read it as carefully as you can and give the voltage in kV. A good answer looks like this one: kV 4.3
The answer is kV 19
